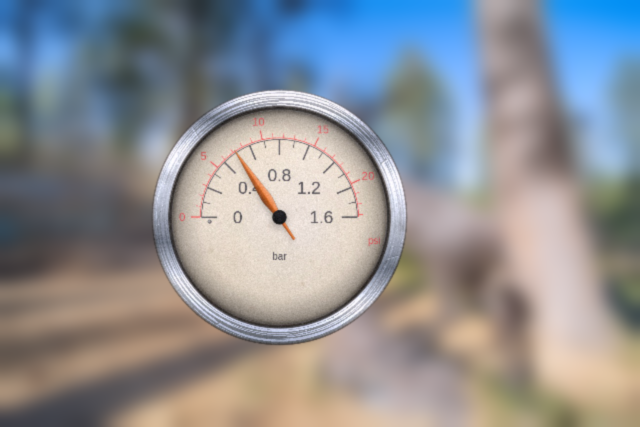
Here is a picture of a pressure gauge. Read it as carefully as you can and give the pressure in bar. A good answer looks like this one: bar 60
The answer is bar 0.5
